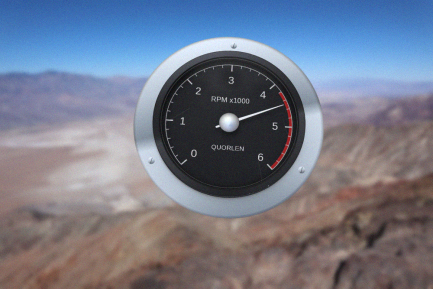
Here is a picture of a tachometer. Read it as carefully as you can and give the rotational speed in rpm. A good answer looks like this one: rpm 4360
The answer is rpm 4500
